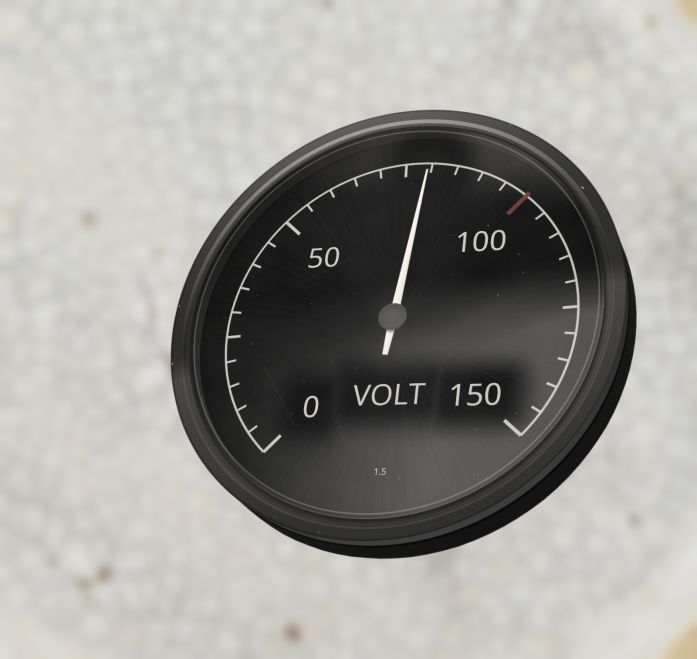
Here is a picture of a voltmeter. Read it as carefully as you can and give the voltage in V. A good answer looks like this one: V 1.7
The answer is V 80
